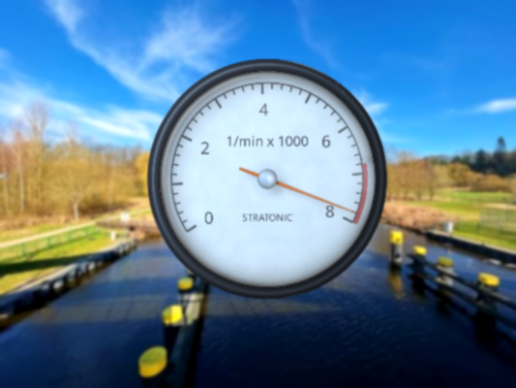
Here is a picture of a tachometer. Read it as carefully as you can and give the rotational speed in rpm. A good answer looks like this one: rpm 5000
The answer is rpm 7800
